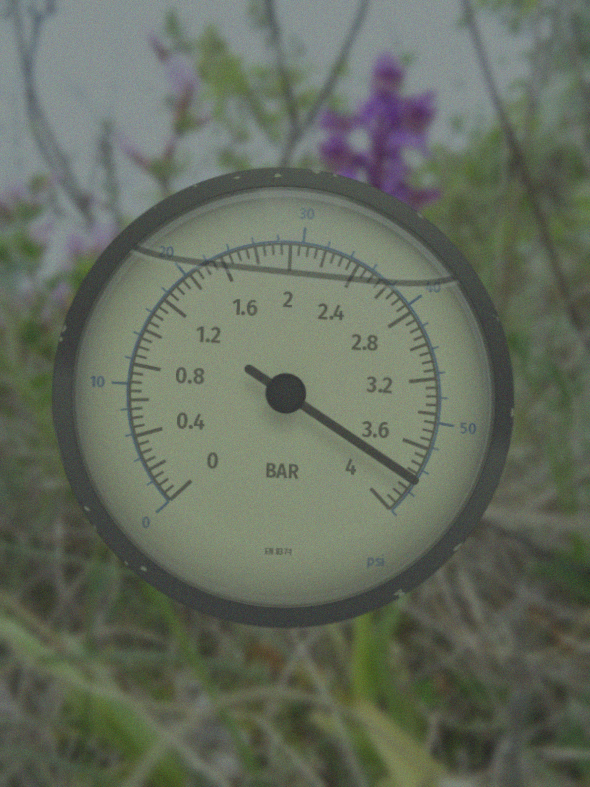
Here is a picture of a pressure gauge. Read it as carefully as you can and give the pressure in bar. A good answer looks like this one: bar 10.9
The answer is bar 3.8
